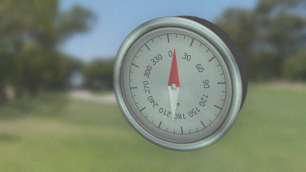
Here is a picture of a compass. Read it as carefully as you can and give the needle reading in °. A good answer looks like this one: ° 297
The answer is ° 10
